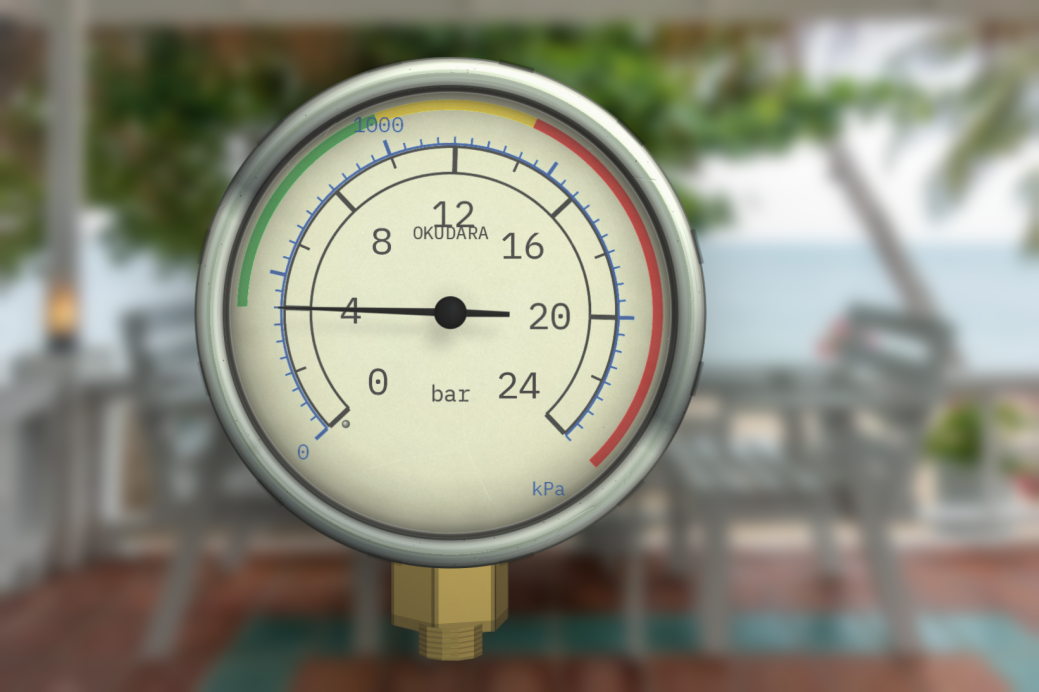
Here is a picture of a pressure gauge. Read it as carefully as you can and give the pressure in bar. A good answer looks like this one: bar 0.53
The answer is bar 4
